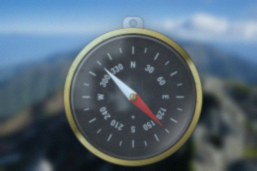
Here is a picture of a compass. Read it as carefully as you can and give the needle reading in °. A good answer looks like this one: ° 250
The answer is ° 135
